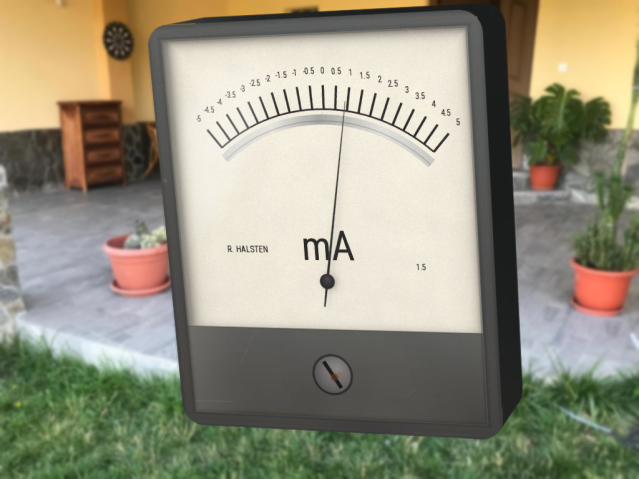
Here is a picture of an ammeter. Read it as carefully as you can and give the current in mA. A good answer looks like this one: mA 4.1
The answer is mA 1
